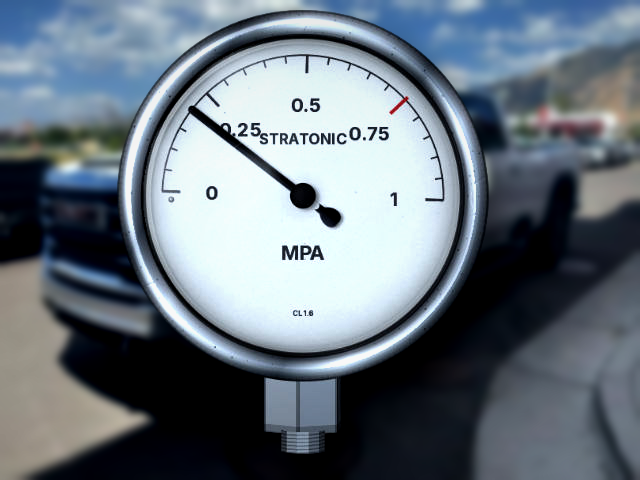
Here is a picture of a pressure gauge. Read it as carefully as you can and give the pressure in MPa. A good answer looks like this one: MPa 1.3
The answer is MPa 0.2
